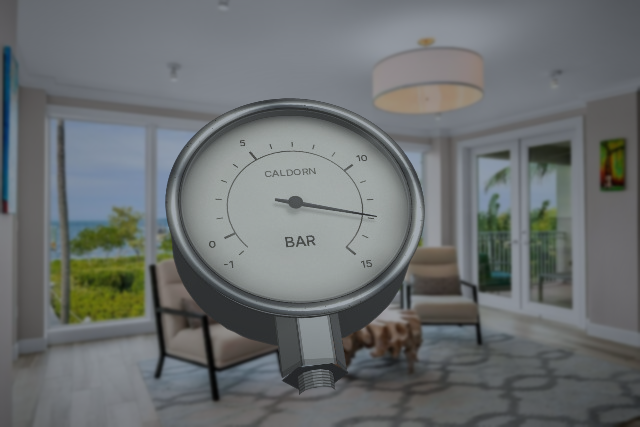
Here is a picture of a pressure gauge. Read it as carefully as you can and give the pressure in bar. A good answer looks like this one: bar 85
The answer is bar 13
